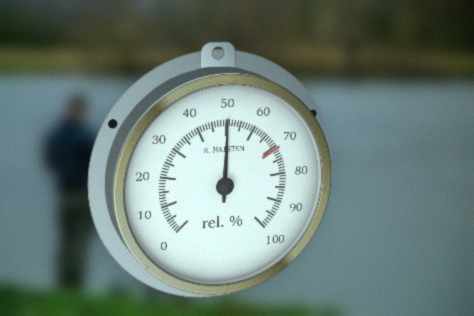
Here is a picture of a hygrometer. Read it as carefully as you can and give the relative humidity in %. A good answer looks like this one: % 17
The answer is % 50
